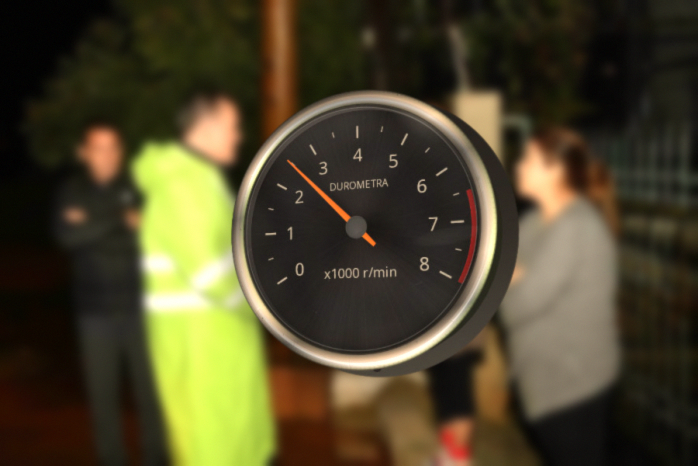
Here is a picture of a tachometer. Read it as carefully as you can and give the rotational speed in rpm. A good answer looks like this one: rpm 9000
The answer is rpm 2500
